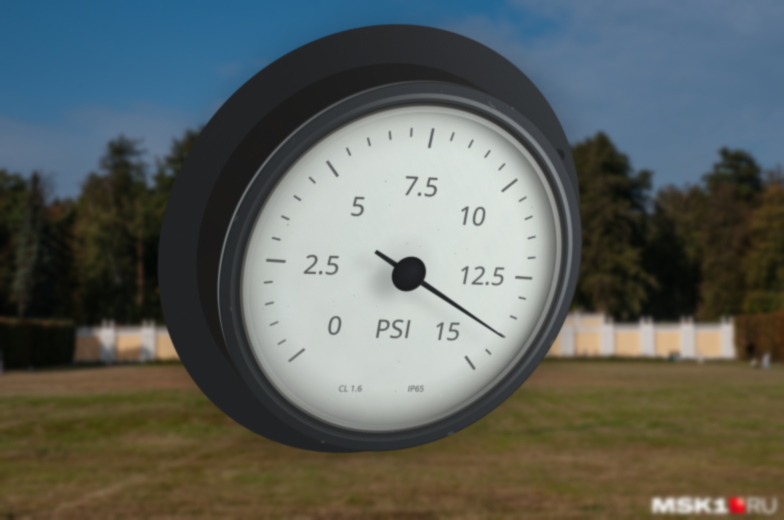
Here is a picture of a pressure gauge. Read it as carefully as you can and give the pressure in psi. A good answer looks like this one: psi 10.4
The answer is psi 14
